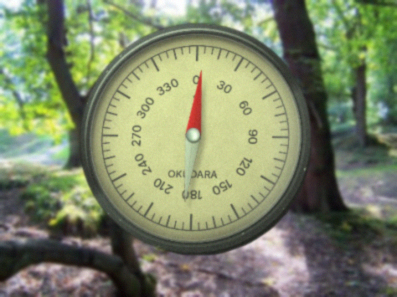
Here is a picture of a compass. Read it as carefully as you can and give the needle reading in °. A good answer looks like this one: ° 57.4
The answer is ° 5
